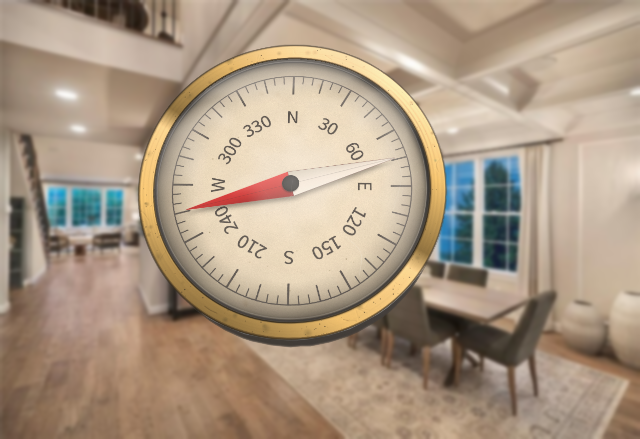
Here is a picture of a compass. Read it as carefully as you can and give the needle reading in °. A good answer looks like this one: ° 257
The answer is ° 255
